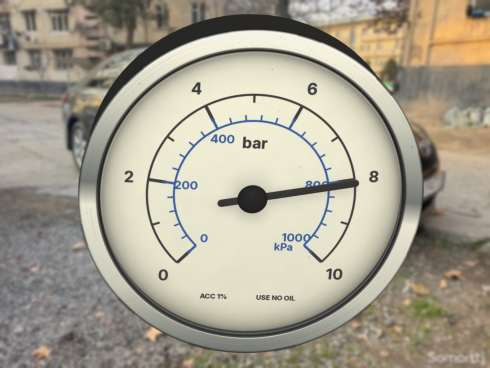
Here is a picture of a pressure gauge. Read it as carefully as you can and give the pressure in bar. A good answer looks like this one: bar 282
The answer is bar 8
